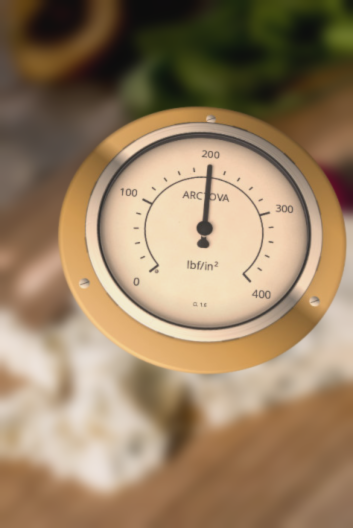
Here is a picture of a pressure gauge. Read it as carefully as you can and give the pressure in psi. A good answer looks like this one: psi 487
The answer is psi 200
